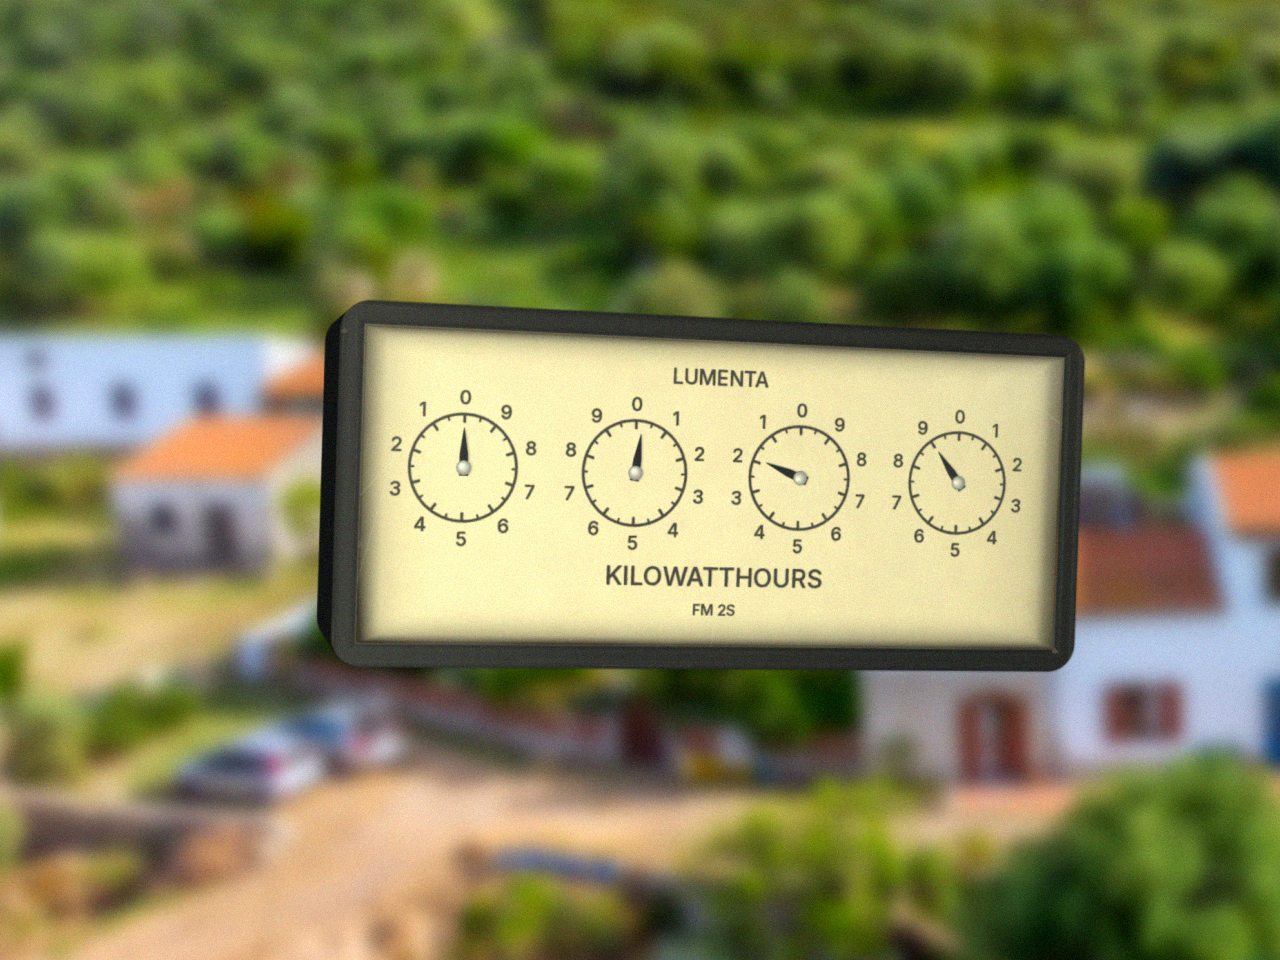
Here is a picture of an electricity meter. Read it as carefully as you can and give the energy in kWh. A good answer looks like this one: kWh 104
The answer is kWh 19
